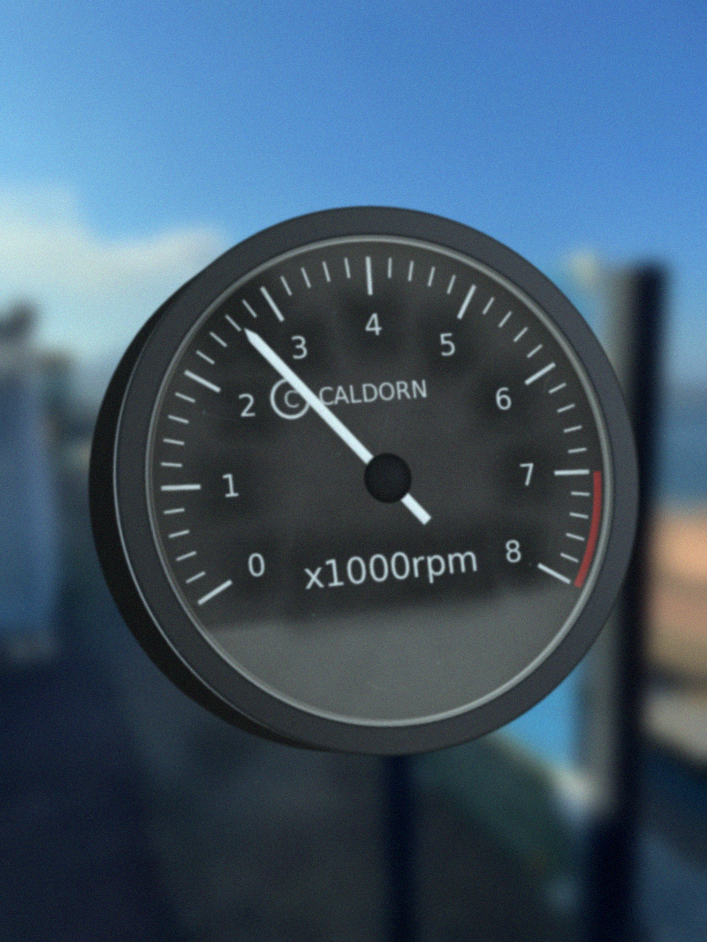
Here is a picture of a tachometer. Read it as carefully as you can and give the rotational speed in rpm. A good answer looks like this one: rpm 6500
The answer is rpm 2600
